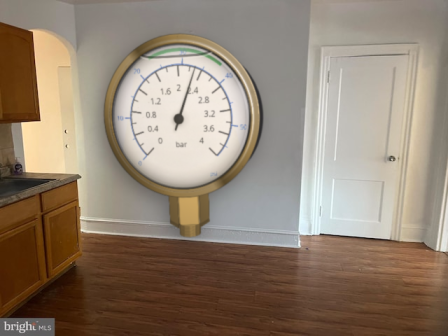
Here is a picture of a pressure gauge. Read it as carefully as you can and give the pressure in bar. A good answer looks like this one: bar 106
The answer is bar 2.3
